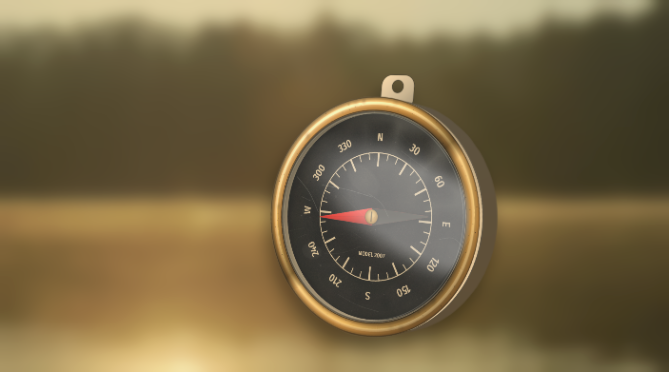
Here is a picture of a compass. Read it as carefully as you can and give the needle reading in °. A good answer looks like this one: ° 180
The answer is ° 265
